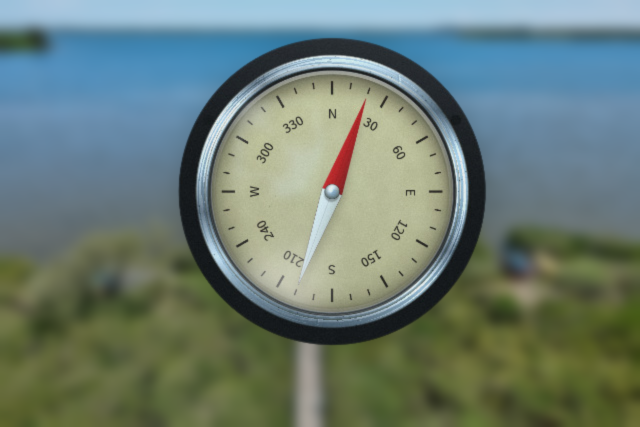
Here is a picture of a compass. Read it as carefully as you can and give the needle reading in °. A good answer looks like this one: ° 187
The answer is ° 20
